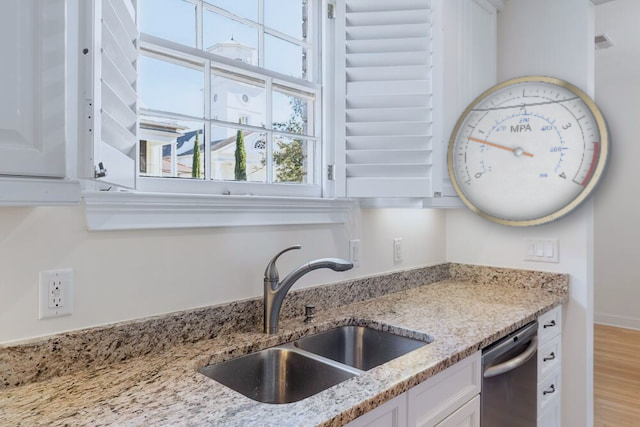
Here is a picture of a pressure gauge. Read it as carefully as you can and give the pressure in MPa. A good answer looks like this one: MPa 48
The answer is MPa 0.8
